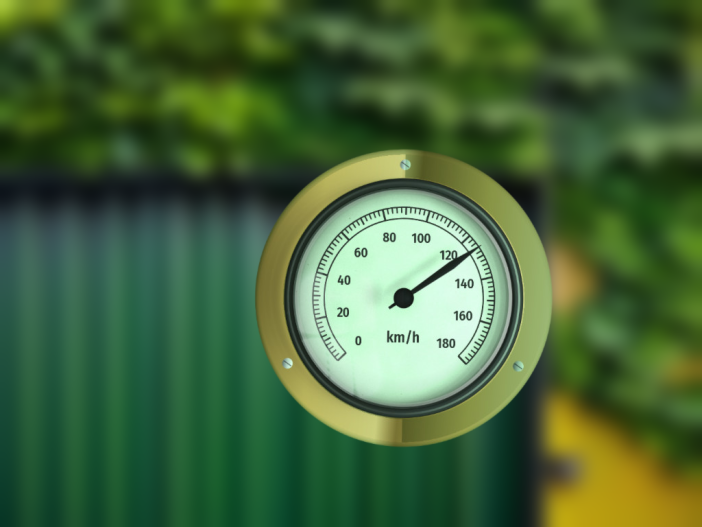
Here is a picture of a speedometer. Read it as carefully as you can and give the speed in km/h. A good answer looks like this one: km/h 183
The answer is km/h 126
